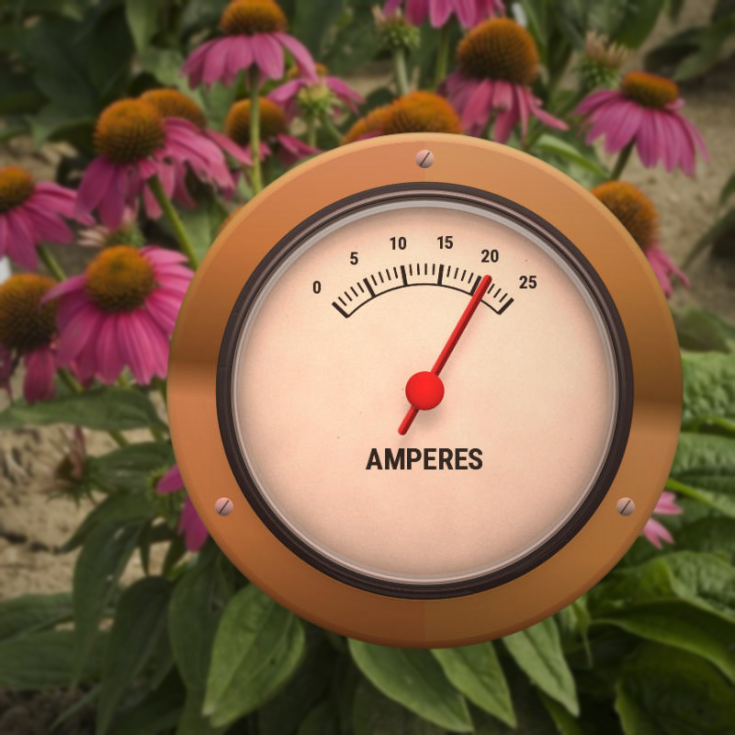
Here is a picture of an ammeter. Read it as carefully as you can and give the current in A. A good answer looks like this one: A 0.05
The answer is A 21
